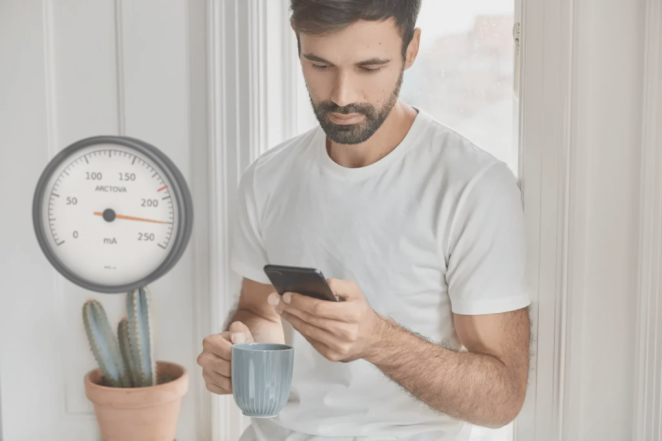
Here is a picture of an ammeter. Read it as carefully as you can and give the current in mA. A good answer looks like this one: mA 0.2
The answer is mA 225
